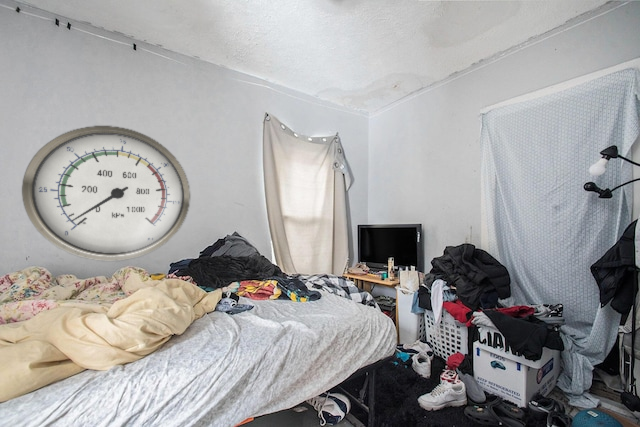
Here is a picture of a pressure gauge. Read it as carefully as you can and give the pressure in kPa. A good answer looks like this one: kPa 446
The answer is kPa 25
